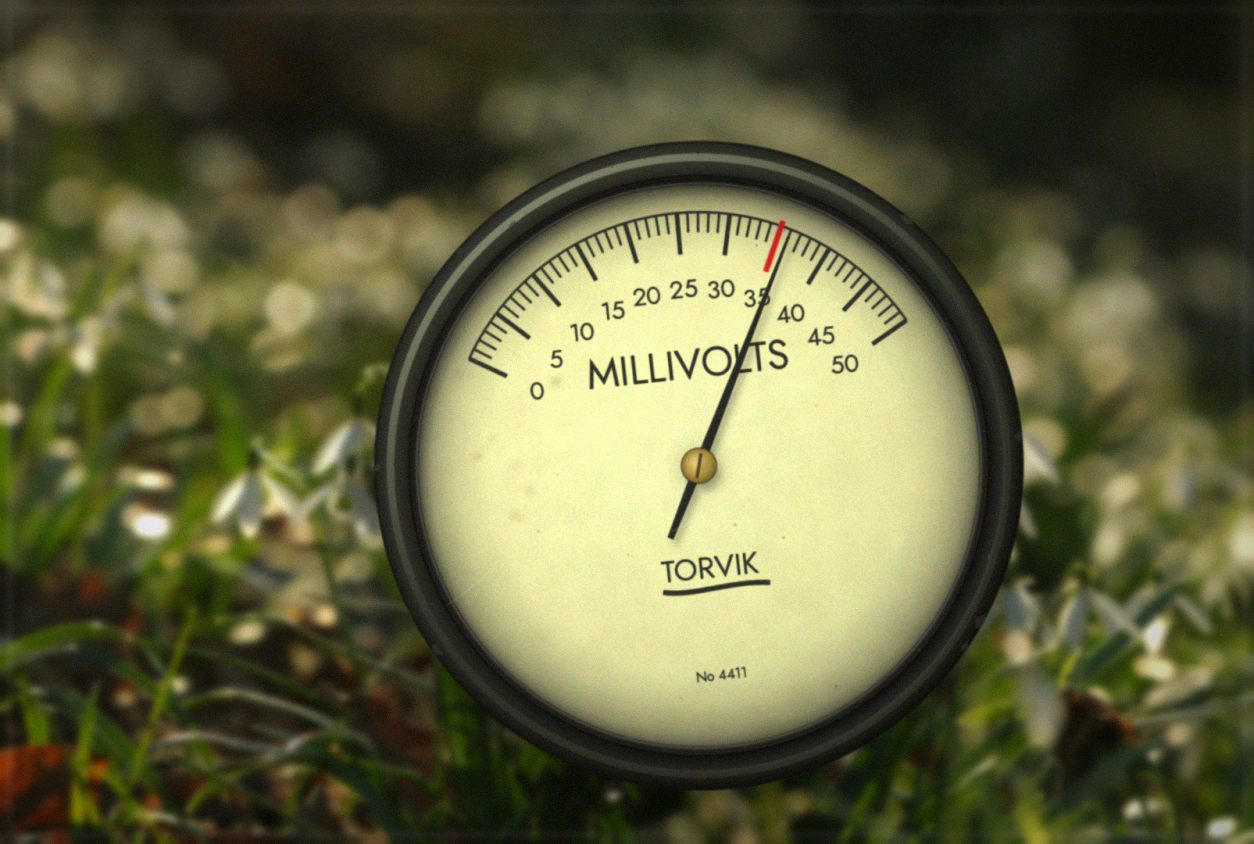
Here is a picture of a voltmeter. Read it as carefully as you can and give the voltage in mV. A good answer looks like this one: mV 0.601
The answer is mV 36
